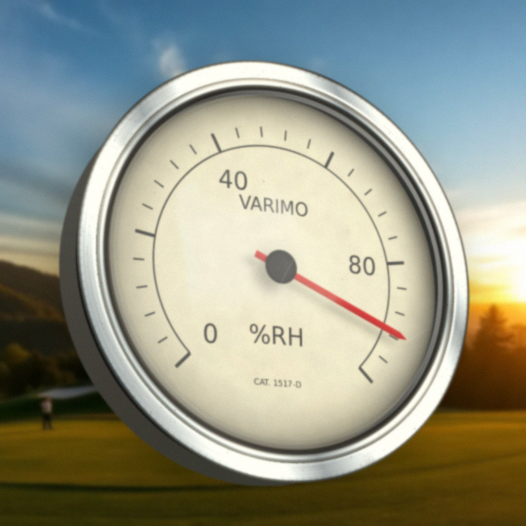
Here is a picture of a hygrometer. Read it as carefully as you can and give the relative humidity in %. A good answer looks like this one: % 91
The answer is % 92
